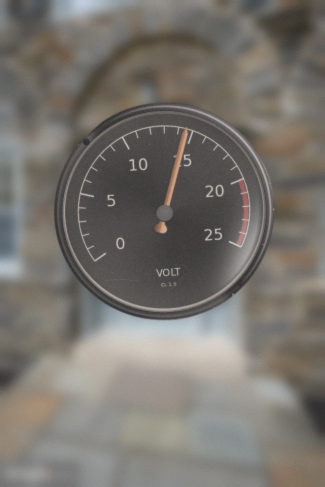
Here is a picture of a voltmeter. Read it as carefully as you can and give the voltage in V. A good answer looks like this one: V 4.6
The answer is V 14.5
